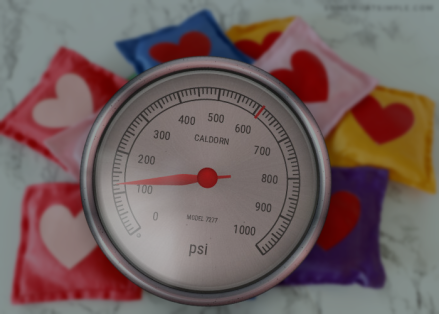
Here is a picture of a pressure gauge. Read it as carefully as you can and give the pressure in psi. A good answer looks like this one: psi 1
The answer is psi 120
